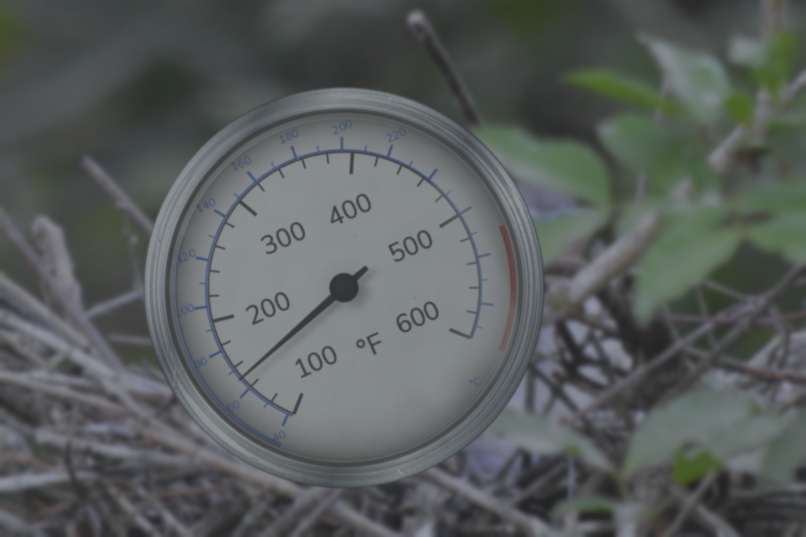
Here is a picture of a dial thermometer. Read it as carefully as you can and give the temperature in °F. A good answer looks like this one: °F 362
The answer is °F 150
